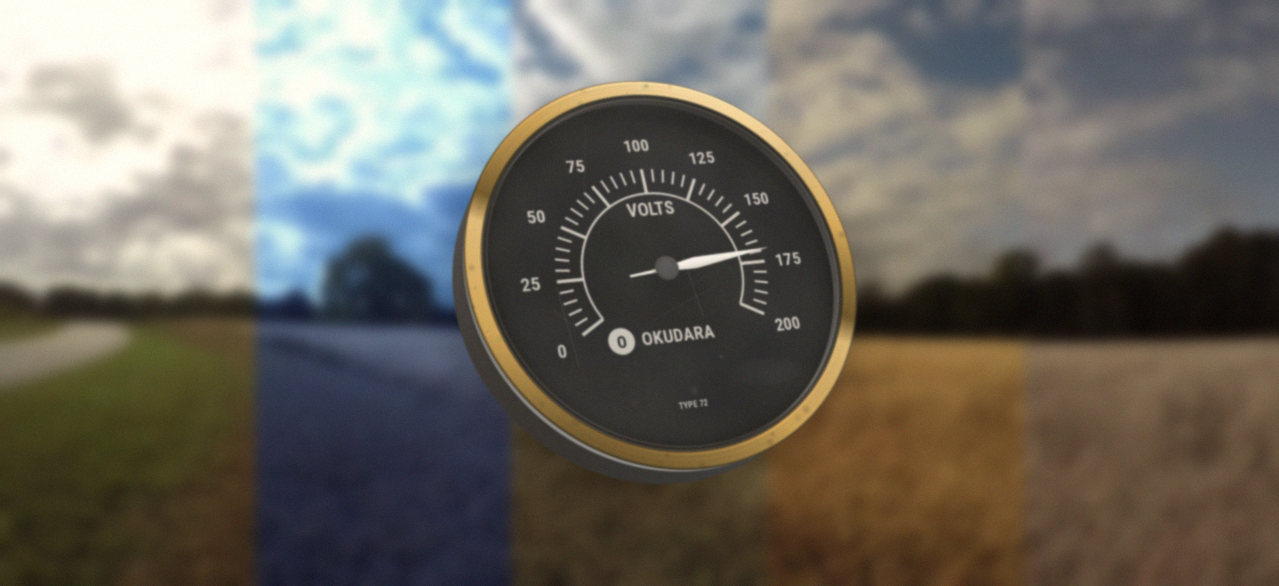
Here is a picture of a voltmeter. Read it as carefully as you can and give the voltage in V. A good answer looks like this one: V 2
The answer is V 170
